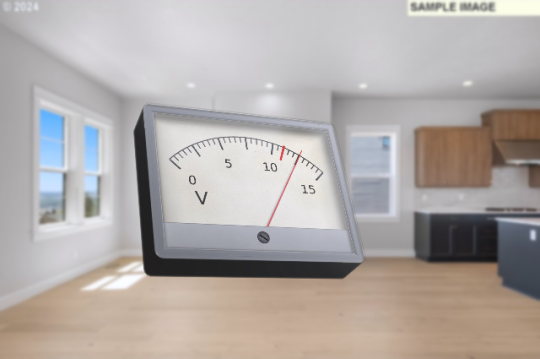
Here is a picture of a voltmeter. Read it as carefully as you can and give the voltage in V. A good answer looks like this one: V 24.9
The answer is V 12.5
